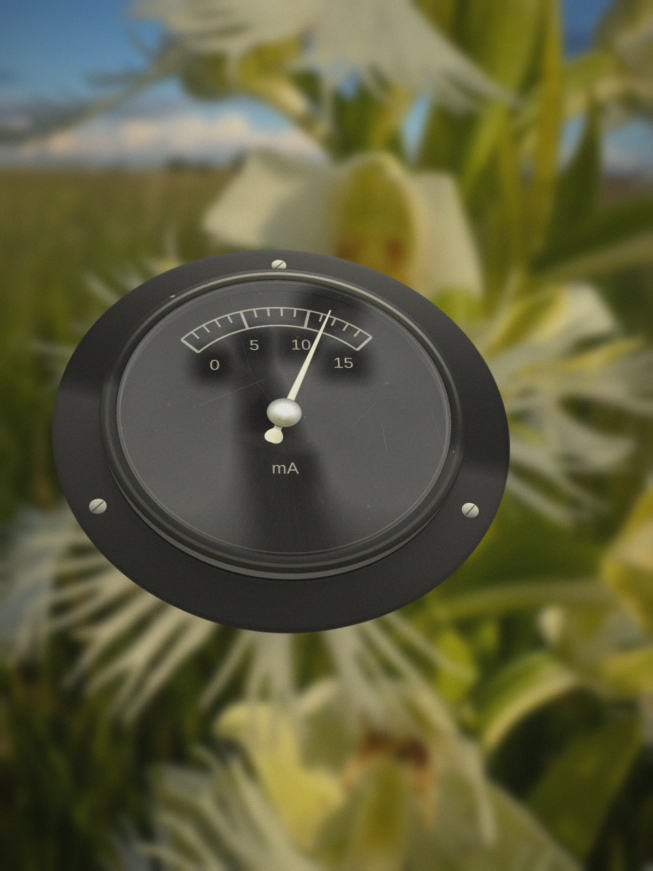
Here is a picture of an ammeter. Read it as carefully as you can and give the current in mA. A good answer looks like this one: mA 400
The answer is mA 11.5
